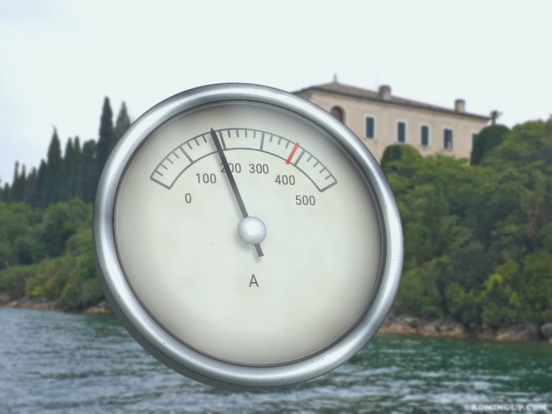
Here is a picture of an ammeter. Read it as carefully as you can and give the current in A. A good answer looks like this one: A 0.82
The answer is A 180
